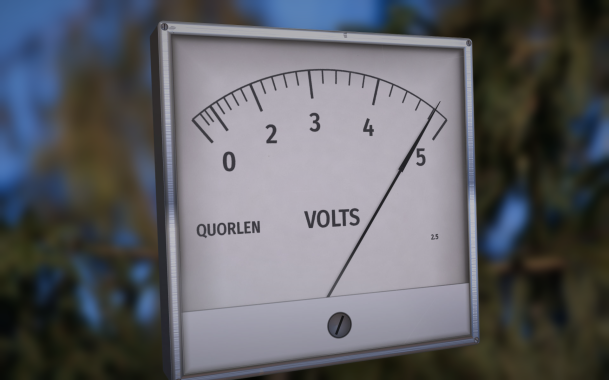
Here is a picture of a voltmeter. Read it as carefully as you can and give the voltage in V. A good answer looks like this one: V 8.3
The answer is V 4.8
